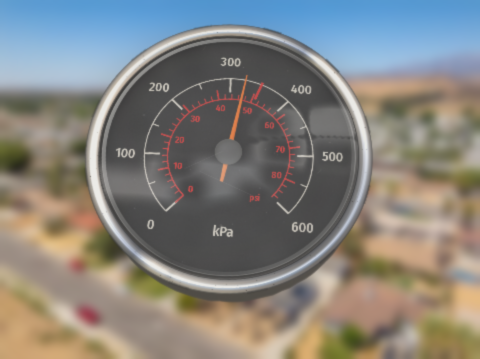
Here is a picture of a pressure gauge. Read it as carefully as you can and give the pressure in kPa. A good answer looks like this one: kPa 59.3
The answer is kPa 325
